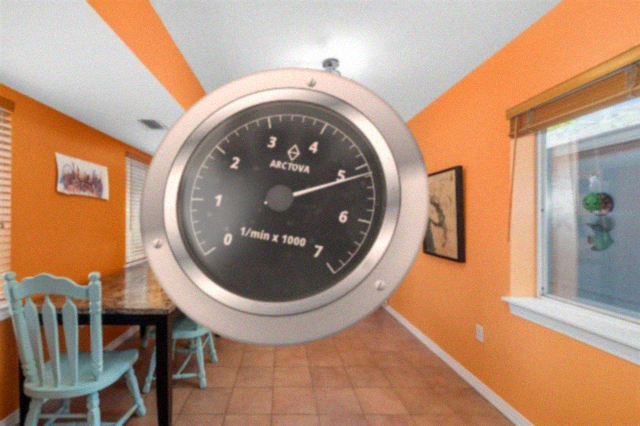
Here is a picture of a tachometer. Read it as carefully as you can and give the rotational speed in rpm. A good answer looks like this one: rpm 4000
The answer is rpm 5200
